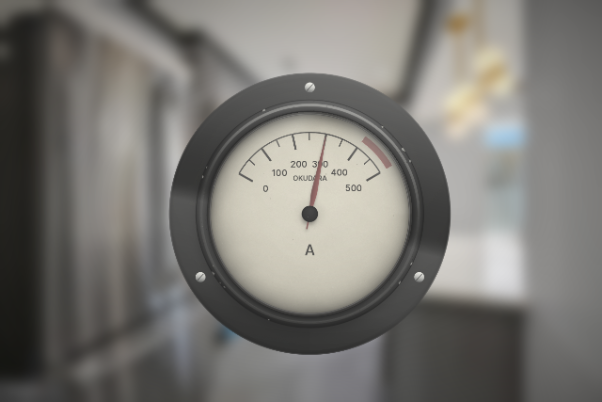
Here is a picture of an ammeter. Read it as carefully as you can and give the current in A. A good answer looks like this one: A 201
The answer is A 300
